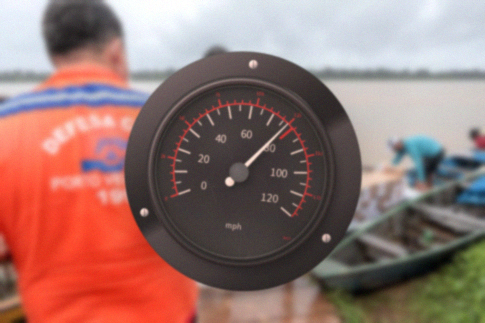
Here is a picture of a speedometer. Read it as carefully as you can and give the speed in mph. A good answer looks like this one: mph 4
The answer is mph 77.5
